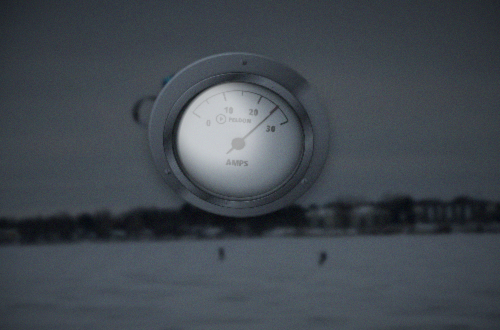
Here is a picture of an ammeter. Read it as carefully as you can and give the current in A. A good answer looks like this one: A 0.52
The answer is A 25
